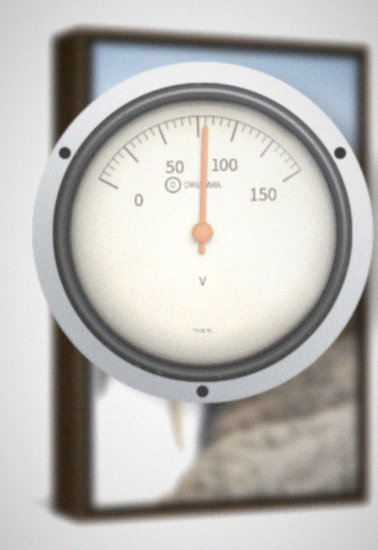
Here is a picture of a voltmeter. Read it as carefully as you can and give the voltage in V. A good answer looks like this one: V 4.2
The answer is V 80
